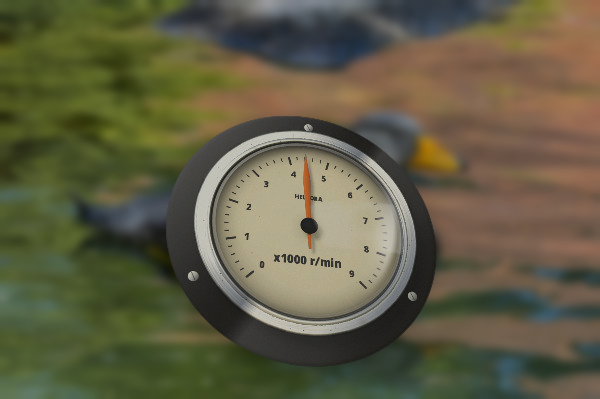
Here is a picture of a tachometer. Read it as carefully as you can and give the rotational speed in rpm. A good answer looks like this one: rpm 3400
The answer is rpm 4400
